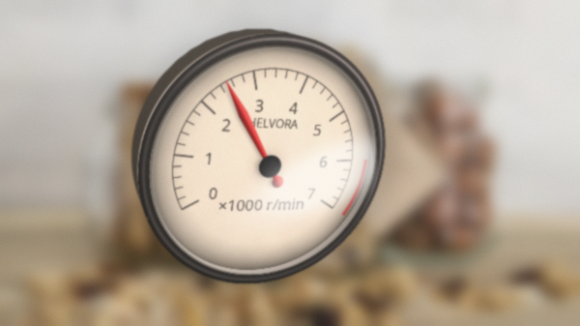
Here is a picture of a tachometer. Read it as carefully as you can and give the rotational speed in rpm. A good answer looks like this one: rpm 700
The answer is rpm 2500
